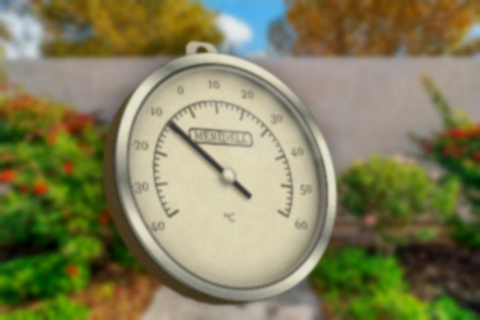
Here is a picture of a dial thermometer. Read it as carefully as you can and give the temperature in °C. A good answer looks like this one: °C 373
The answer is °C -10
